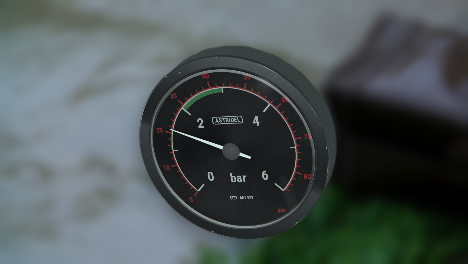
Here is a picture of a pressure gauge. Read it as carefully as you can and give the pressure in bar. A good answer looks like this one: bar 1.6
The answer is bar 1.5
